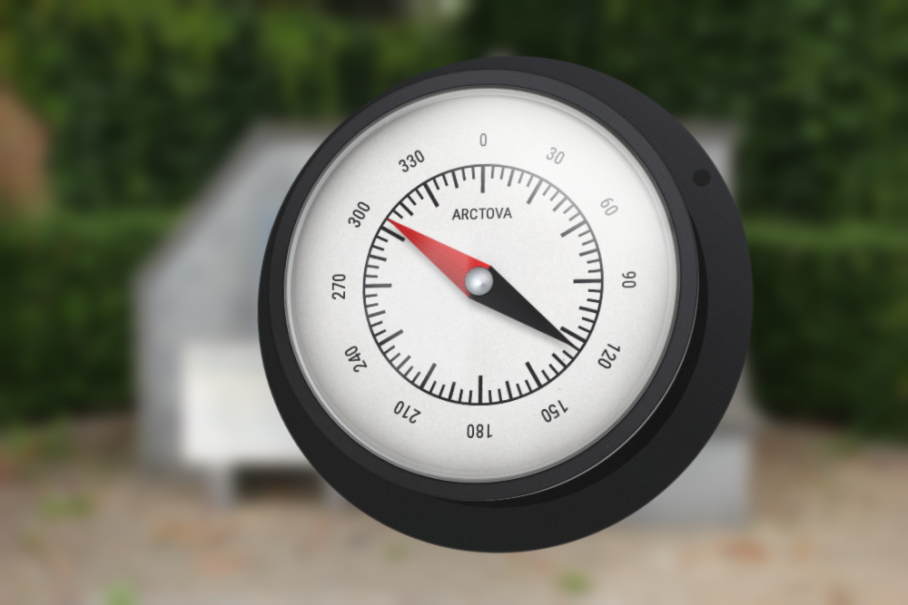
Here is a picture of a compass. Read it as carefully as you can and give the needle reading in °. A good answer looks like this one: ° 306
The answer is ° 305
